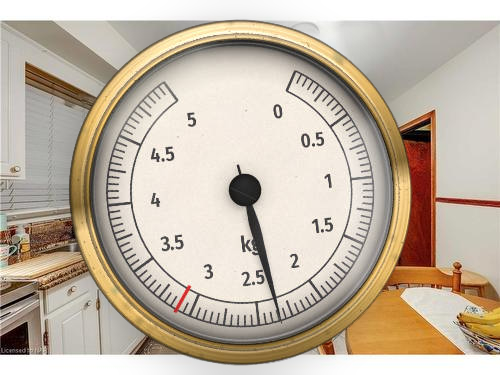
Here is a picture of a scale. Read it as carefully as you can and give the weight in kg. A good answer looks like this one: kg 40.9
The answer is kg 2.35
